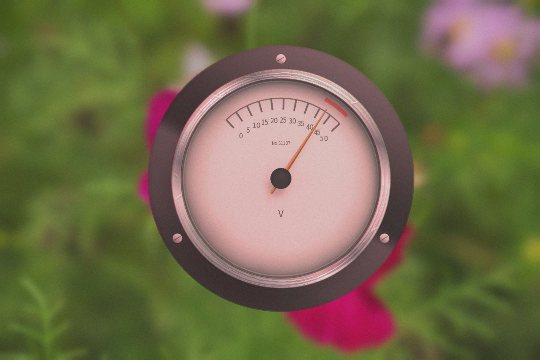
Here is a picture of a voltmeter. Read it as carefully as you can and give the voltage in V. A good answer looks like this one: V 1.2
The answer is V 42.5
